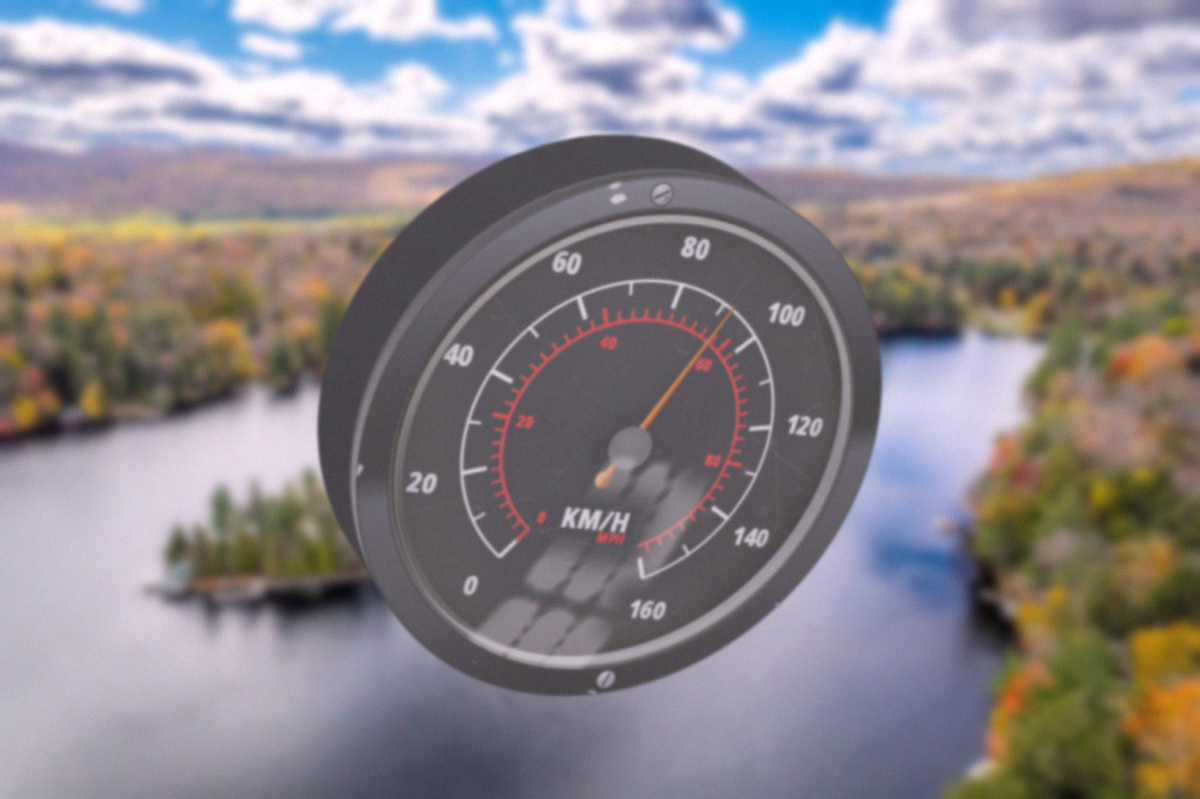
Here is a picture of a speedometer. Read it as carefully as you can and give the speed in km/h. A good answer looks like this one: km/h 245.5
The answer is km/h 90
